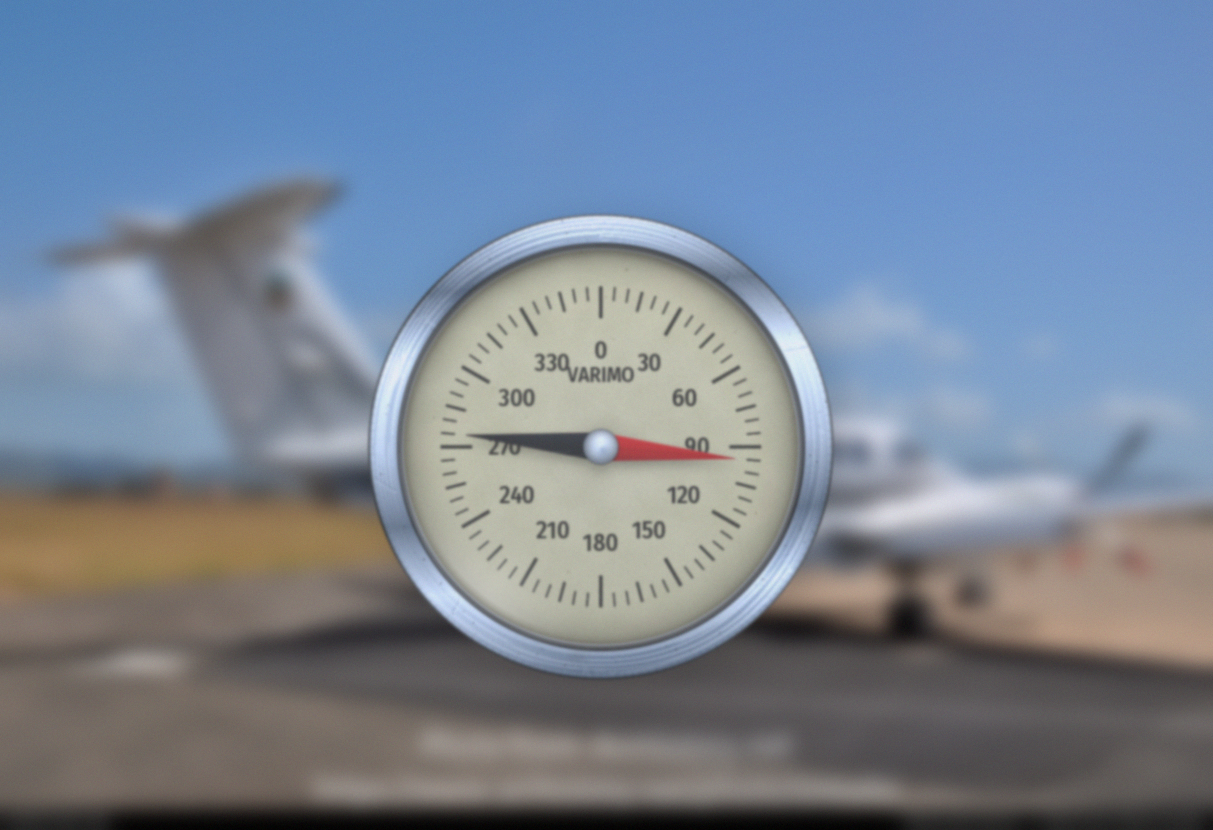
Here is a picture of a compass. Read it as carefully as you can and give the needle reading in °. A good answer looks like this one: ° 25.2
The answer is ° 95
